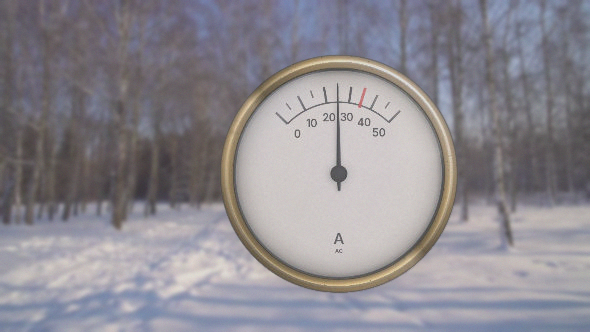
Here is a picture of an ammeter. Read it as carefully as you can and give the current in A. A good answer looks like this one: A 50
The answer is A 25
